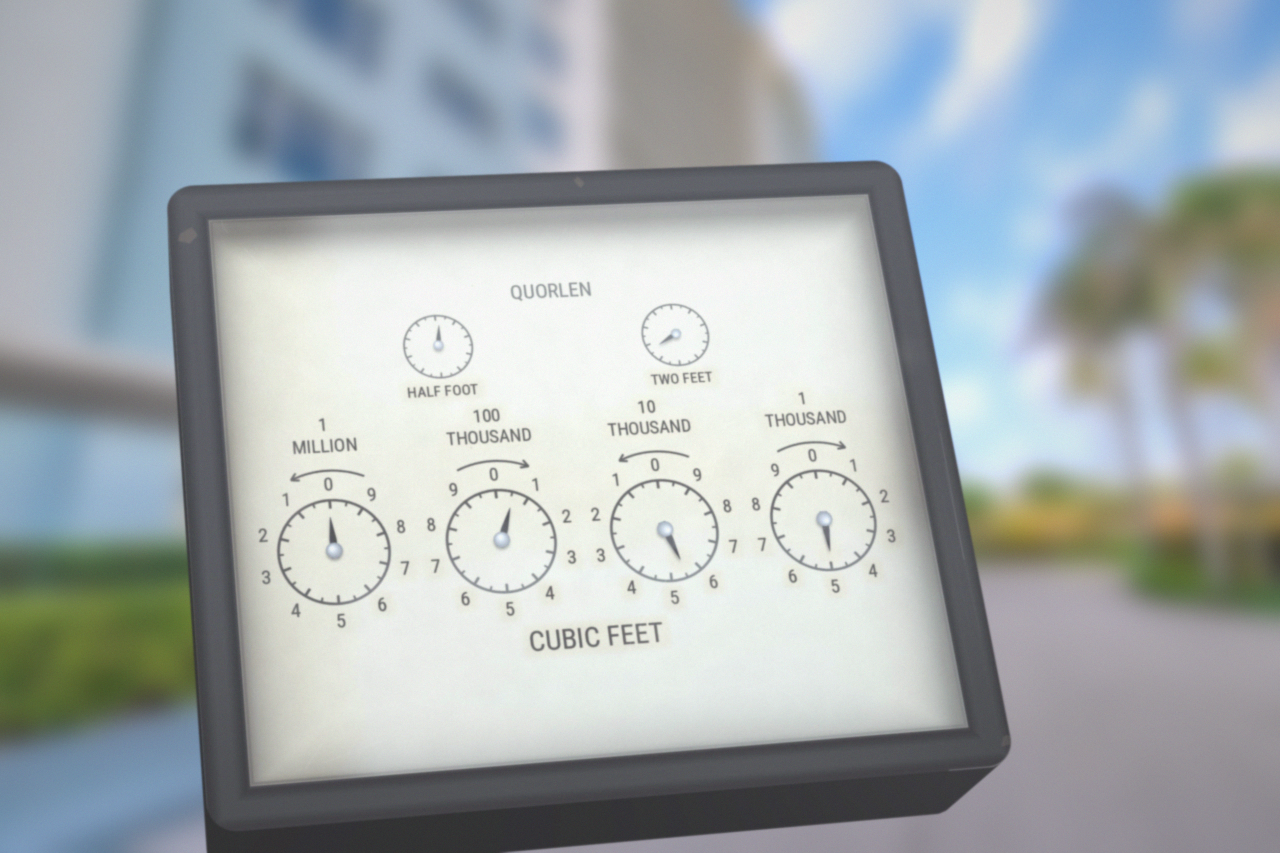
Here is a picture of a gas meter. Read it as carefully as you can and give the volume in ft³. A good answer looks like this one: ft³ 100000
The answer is ft³ 5500
